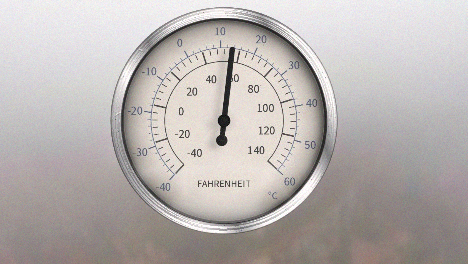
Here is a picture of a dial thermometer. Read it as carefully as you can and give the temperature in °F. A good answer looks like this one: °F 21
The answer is °F 56
